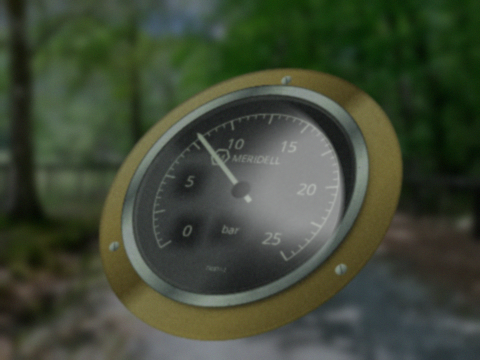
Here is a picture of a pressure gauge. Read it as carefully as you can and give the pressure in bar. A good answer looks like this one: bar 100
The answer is bar 8
